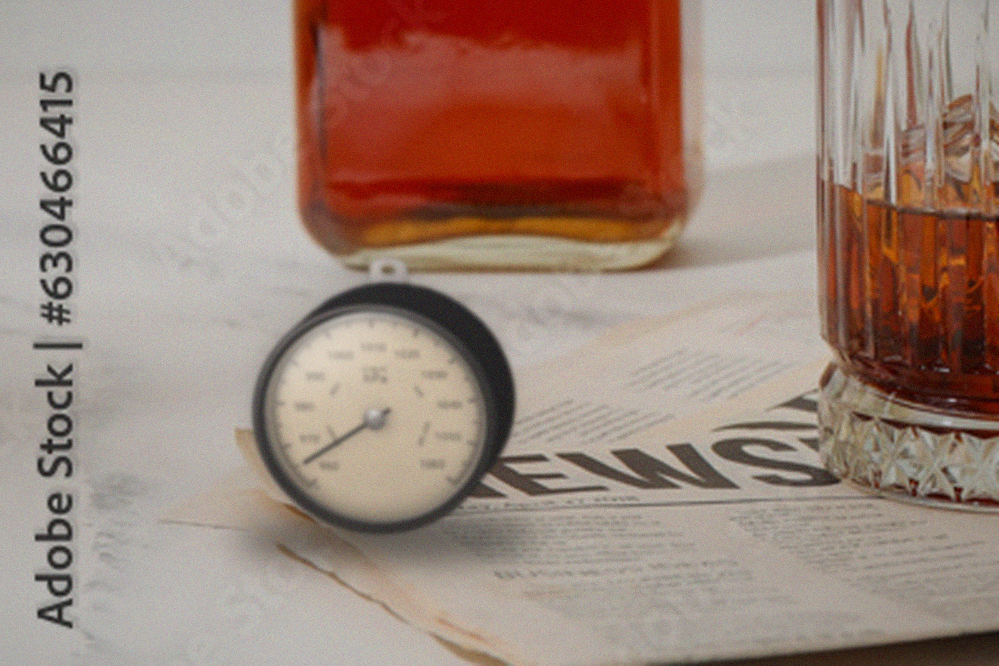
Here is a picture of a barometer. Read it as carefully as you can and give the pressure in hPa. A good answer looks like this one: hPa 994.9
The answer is hPa 965
